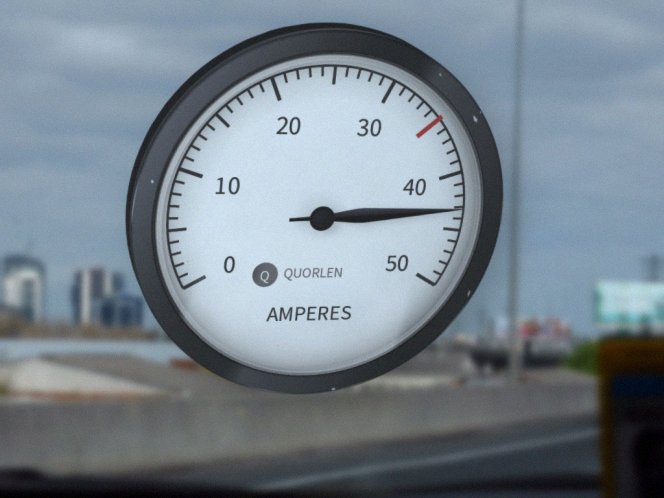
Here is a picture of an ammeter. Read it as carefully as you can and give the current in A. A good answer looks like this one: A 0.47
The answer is A 43
